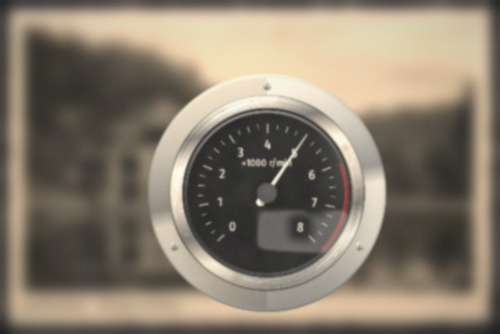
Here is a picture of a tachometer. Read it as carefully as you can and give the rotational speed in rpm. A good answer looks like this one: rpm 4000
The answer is rpm 5000
